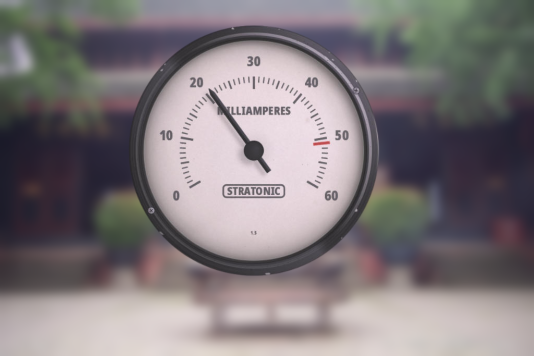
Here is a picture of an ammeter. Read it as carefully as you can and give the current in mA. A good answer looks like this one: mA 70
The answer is mA 21
